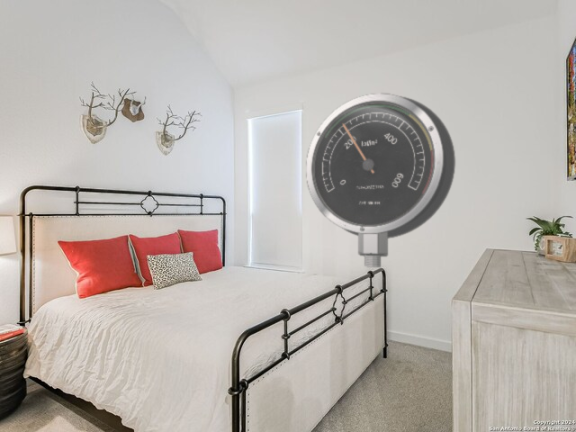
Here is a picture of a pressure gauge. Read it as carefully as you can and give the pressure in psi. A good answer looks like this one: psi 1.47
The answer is psi 220
